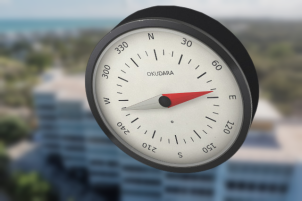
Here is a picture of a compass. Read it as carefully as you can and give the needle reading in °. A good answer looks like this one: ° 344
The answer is ° 80
